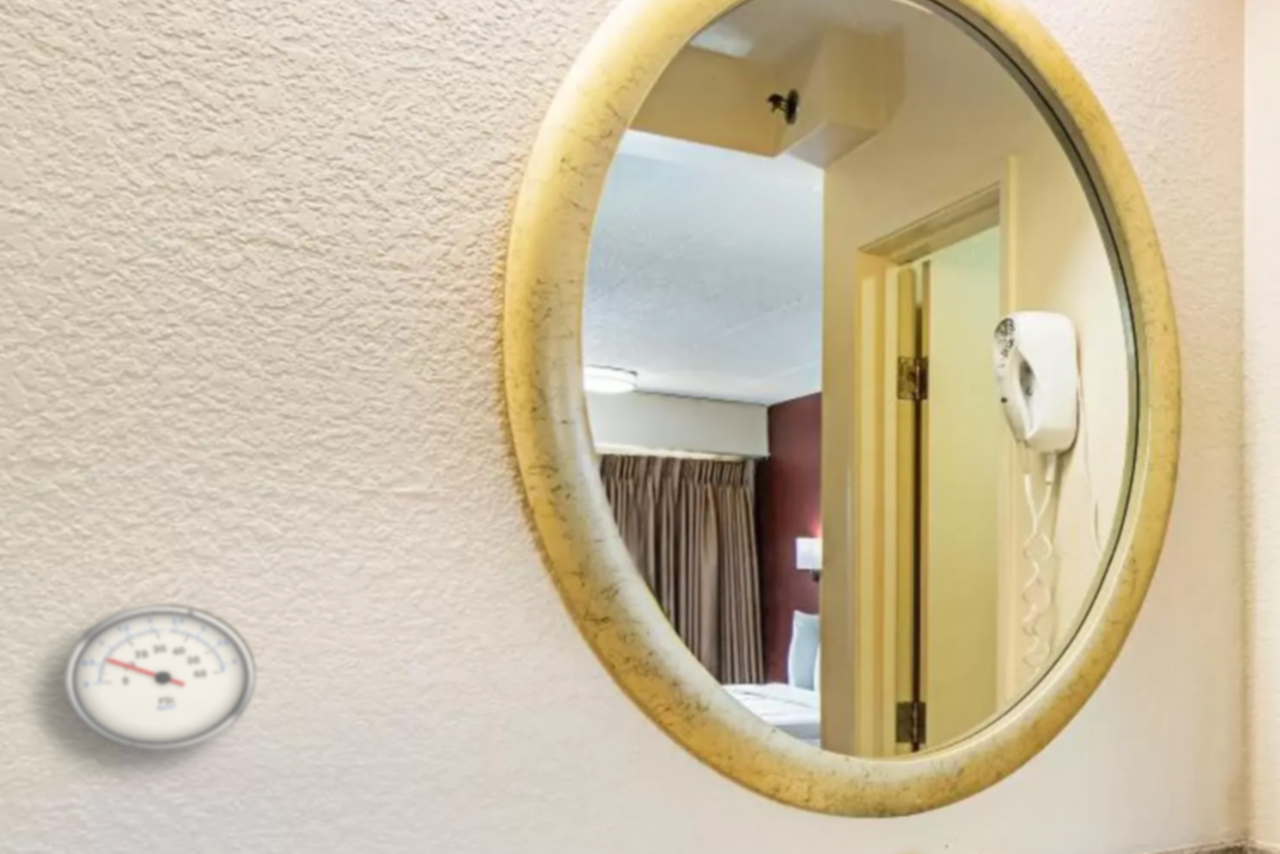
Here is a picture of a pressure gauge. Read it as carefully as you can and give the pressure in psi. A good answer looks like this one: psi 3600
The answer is psi 10
